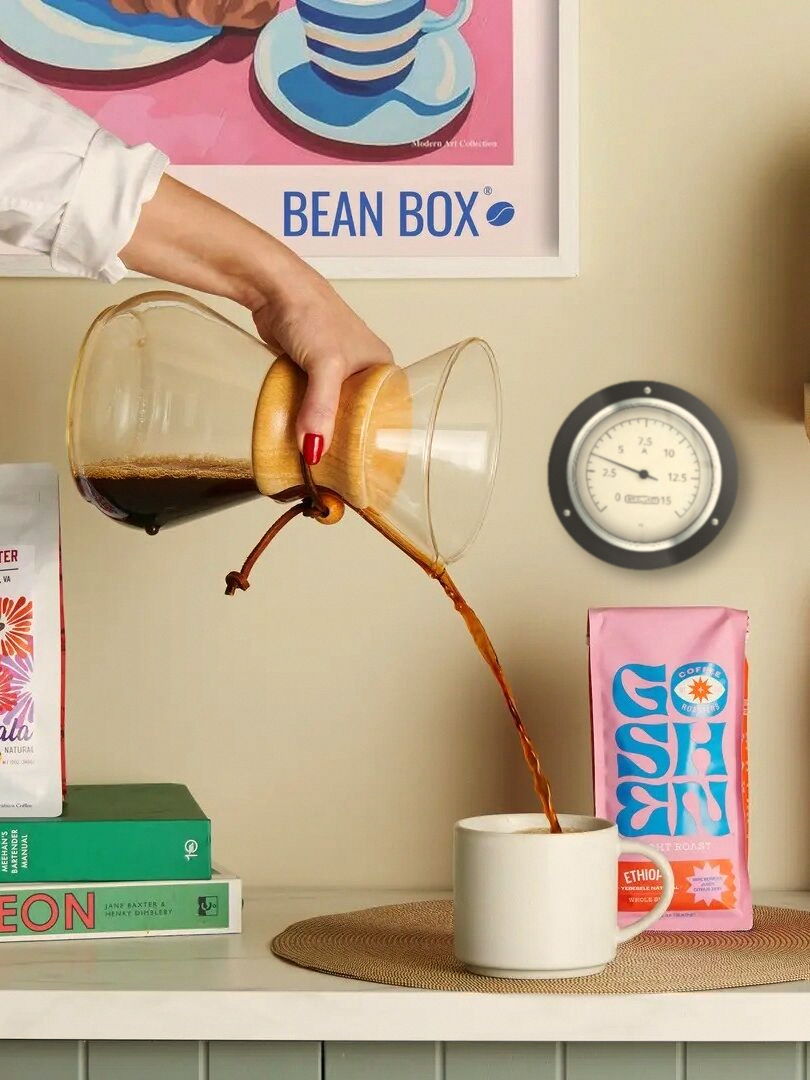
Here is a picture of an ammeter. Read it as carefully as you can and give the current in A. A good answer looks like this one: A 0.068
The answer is A 3.5
